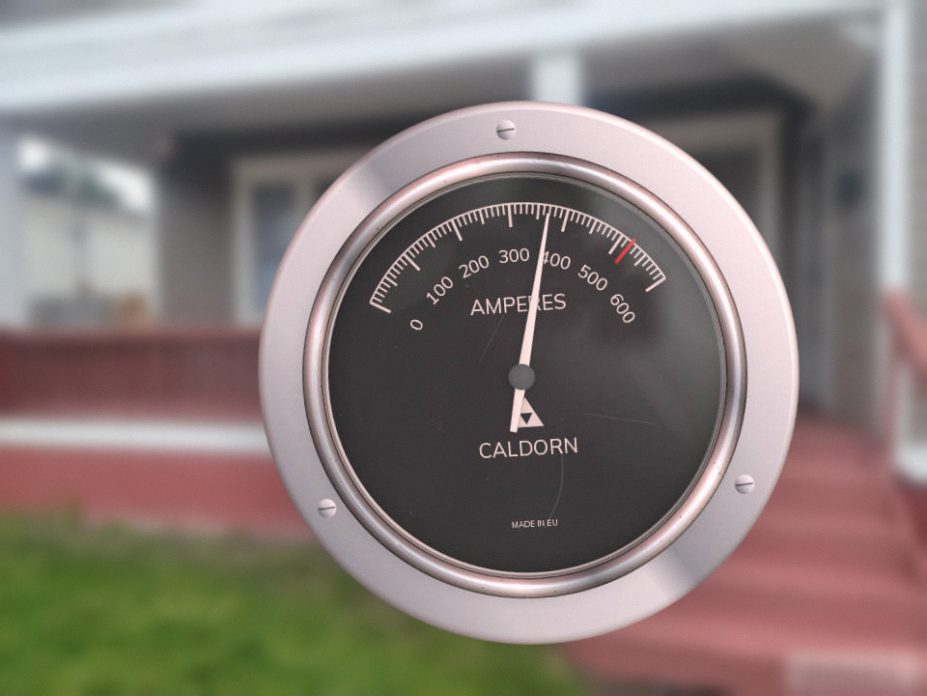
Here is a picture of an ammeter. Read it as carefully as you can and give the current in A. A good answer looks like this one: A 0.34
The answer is A 370
